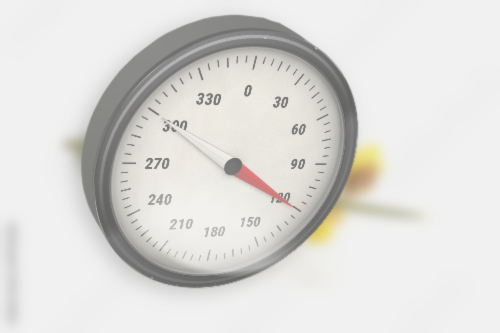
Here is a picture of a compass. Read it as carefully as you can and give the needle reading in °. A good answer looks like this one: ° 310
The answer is ° 120
